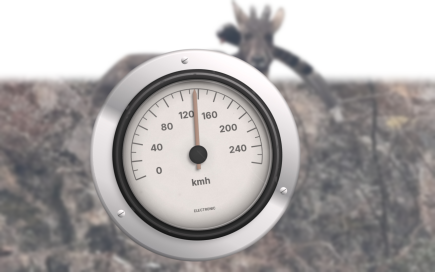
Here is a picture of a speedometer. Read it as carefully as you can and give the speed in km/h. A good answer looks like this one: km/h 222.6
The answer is km/h 135
